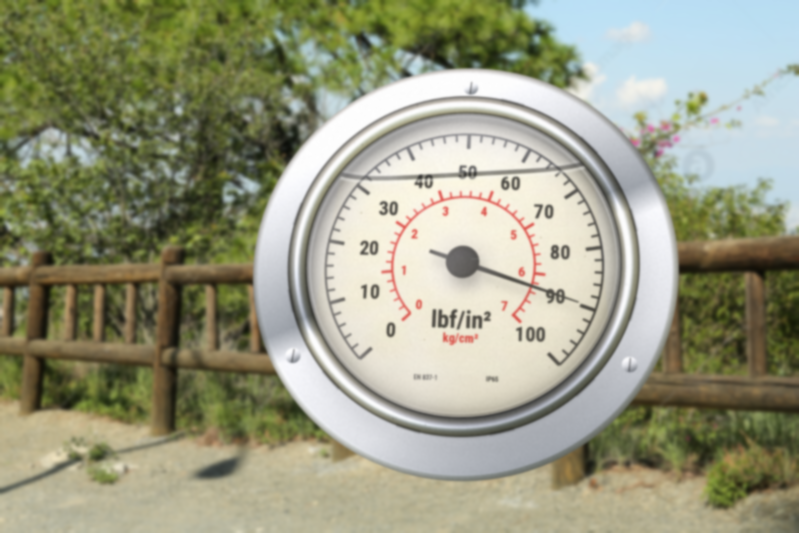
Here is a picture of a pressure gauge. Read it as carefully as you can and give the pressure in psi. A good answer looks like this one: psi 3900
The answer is psi 90
